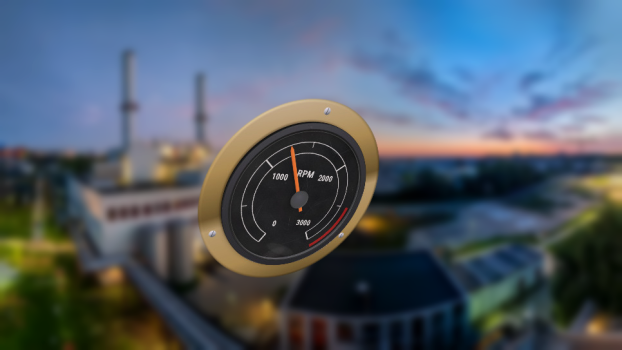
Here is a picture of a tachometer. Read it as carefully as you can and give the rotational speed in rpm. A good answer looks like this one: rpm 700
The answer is rpm 1250
